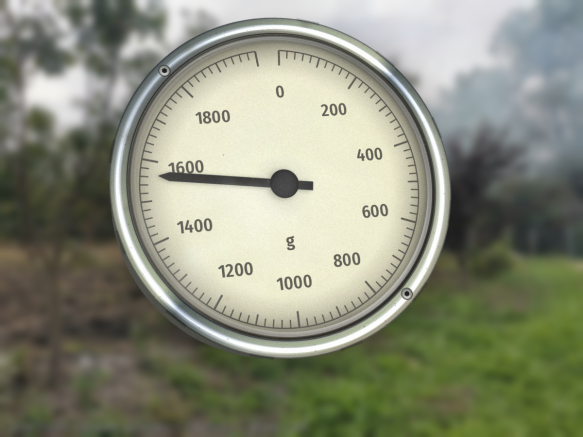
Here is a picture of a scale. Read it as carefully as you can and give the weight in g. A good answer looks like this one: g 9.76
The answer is g 1560
